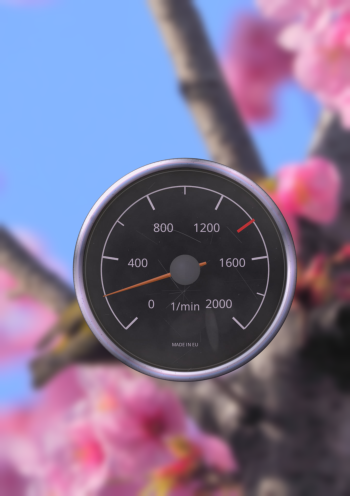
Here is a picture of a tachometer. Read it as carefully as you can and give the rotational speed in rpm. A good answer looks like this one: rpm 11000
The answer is rpm 200
